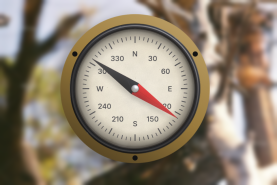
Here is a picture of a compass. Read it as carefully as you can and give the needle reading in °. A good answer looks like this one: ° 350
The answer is ° 125
